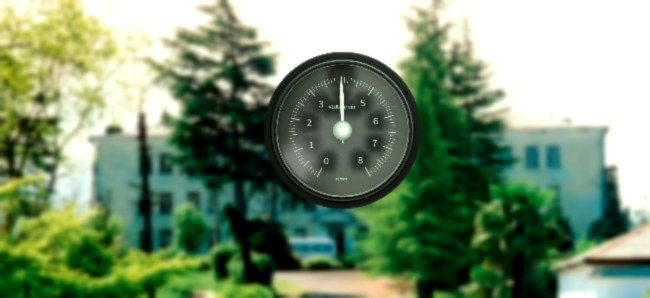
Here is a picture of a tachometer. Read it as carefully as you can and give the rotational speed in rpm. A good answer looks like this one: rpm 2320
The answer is rpm 4000
